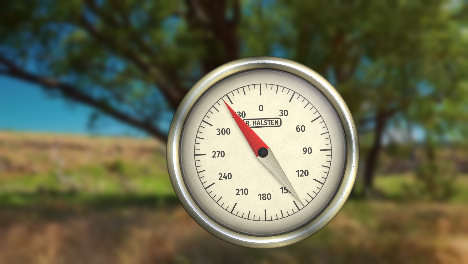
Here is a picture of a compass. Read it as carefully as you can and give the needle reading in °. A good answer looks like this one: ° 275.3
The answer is ° 325
